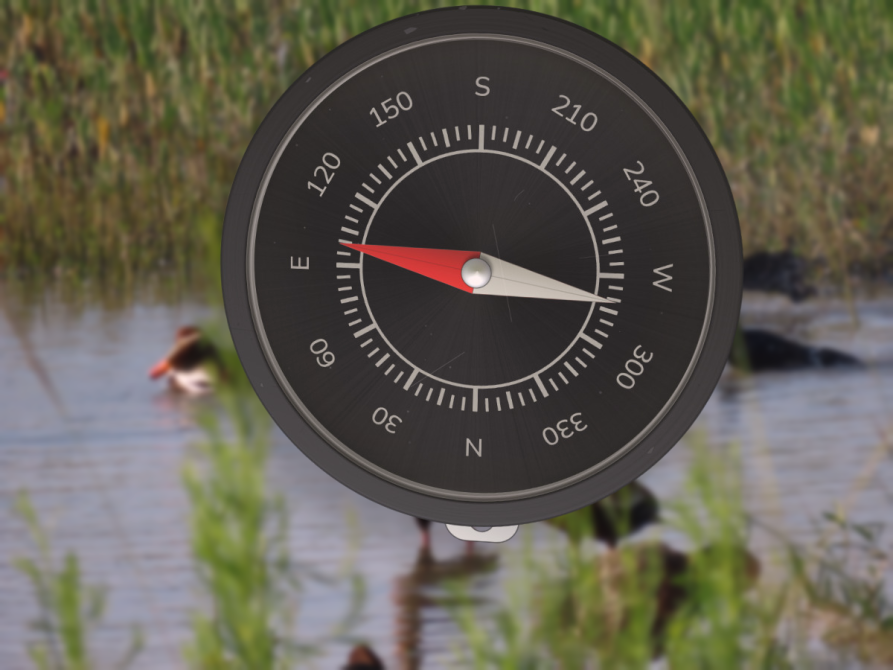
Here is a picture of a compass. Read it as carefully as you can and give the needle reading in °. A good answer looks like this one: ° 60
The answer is ° 100
